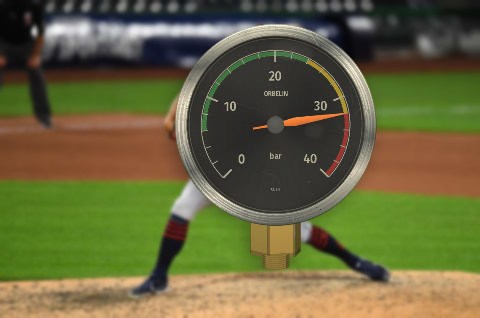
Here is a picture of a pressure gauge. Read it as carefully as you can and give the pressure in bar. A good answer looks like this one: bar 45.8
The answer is bar 32
